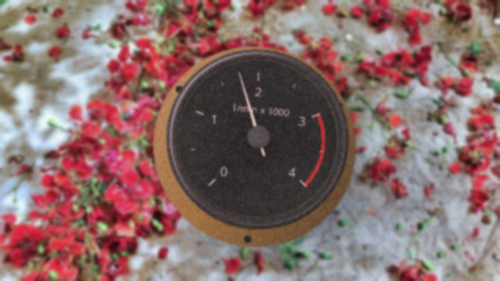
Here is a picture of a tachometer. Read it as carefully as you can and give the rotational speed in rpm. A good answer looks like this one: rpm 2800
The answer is rpm 1750
